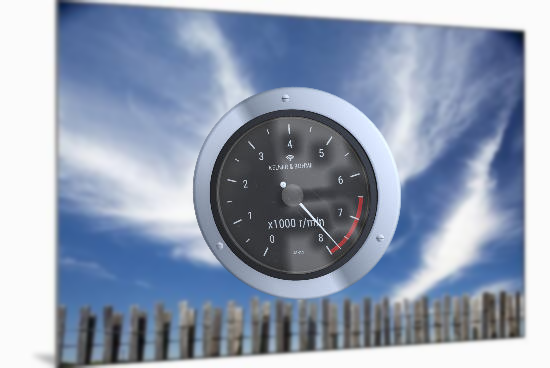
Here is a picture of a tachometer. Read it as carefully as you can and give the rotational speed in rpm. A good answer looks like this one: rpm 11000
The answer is rpm 7750
